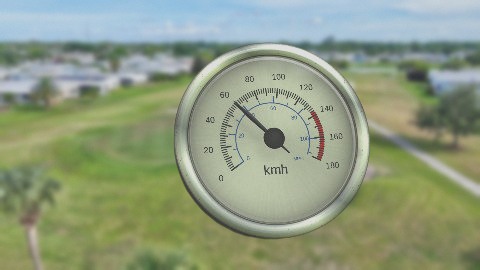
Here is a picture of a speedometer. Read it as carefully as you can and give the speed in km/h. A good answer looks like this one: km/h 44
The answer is km/h 60
